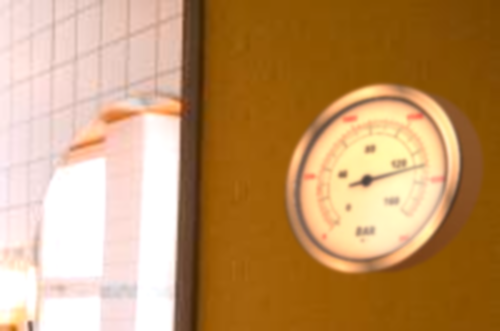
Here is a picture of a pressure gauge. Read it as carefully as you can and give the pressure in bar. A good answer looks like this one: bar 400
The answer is bar 130
